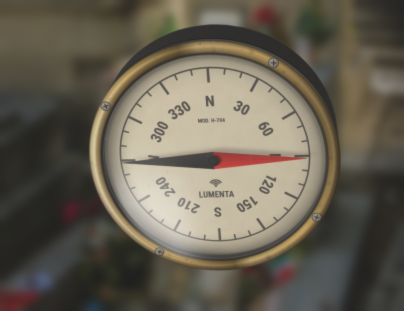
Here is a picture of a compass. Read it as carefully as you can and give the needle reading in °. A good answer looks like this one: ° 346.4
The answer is ° 90
